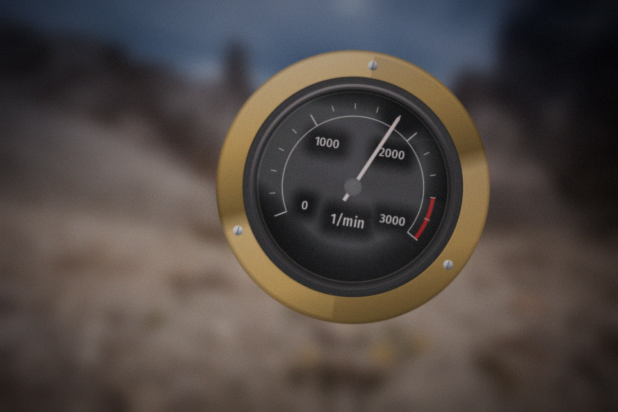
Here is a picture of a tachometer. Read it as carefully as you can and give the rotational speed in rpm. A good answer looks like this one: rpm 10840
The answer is rpm 1800
